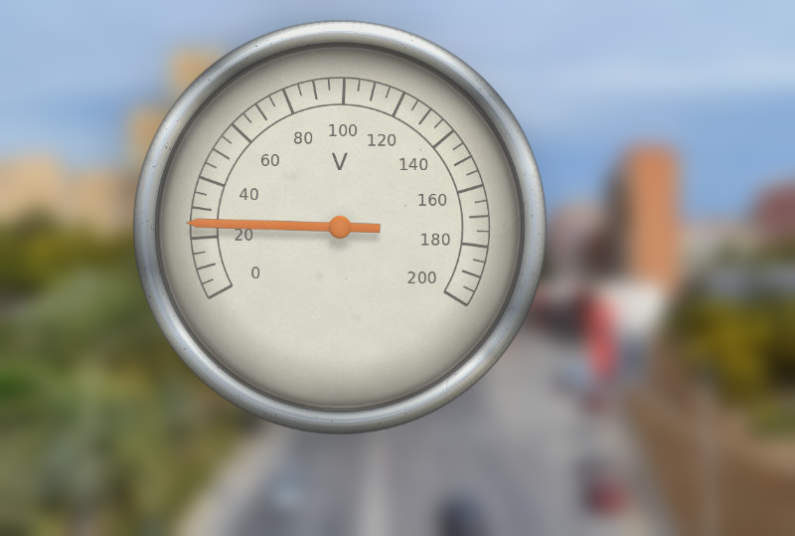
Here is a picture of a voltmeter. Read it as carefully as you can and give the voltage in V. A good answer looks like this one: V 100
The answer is V 25
